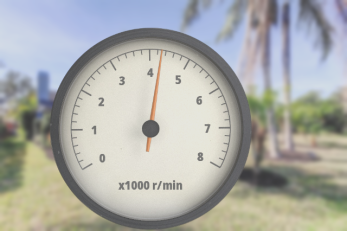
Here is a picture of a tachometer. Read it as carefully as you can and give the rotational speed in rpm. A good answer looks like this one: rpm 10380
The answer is rpm 4300
